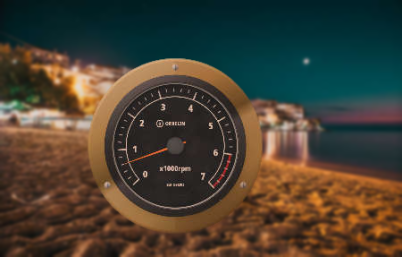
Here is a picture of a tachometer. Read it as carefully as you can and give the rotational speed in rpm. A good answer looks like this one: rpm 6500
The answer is rpm 600
